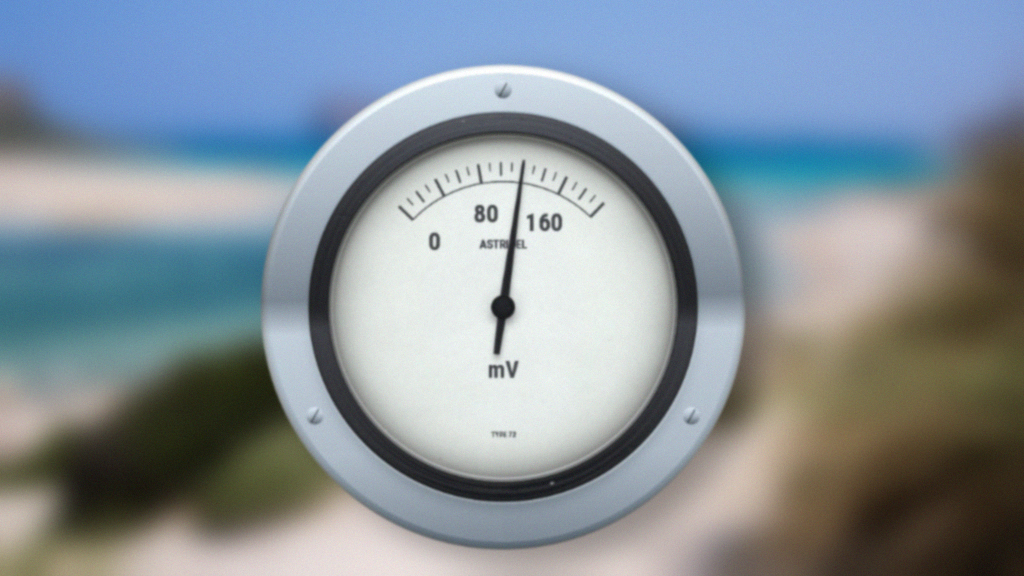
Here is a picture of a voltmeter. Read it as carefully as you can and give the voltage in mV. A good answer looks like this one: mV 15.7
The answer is mV 120
